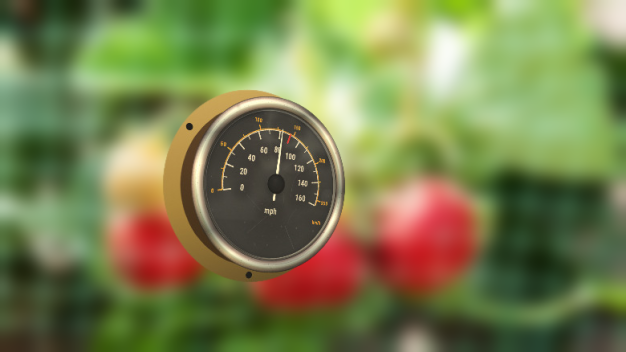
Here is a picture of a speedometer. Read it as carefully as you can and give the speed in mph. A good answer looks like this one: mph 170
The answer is mph 80
